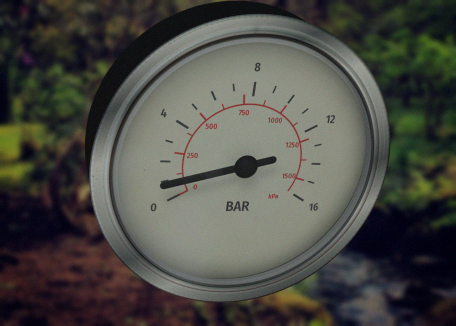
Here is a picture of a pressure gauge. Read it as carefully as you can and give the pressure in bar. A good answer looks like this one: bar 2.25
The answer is bar 1
